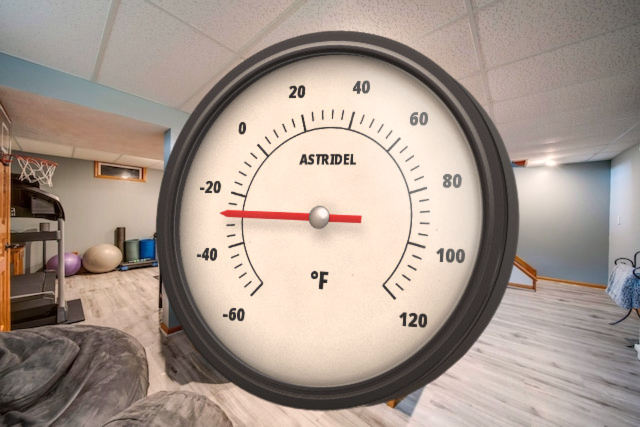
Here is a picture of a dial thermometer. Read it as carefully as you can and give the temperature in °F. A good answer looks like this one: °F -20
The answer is °F -28
